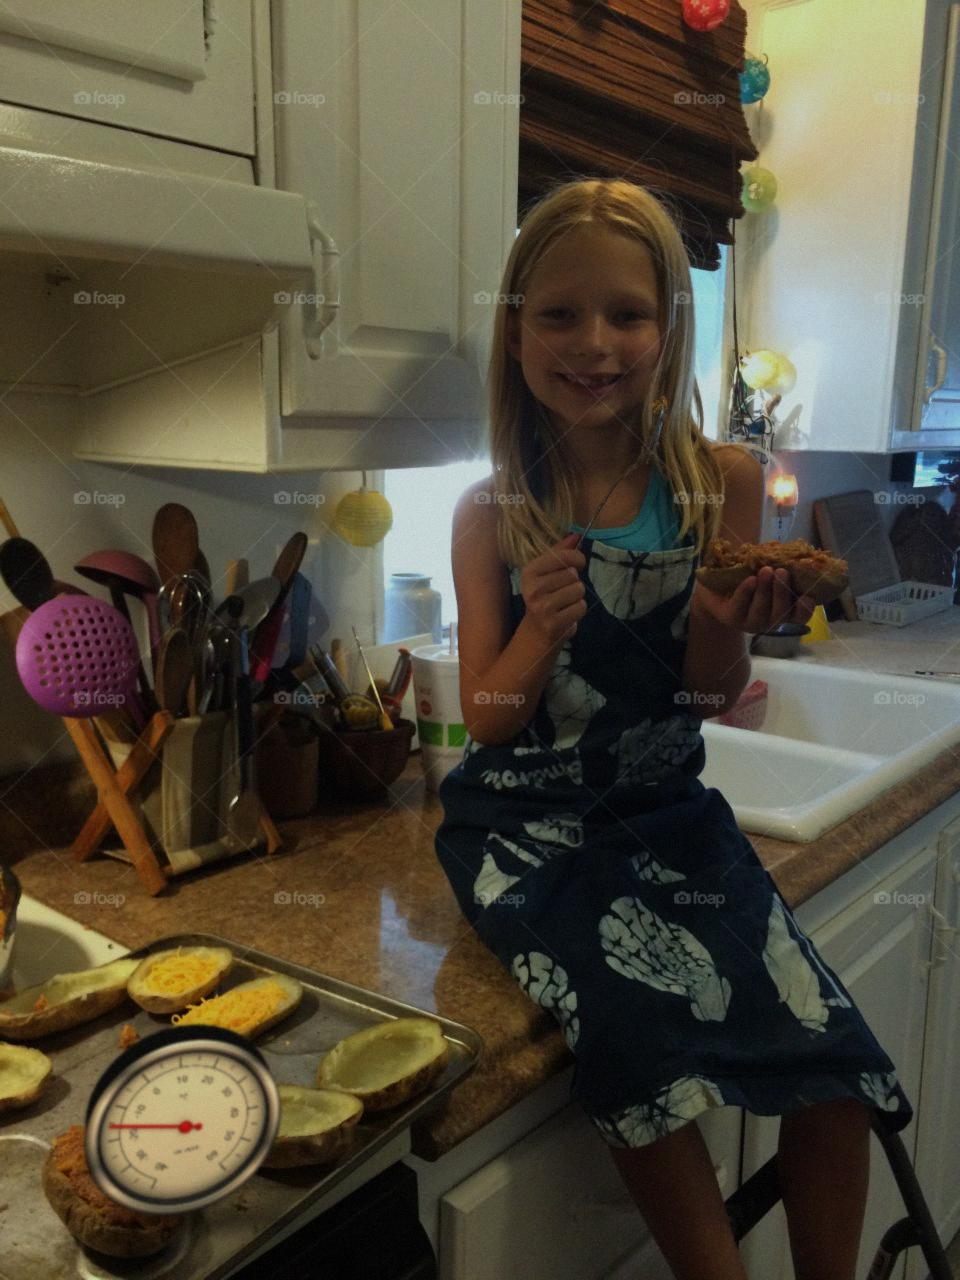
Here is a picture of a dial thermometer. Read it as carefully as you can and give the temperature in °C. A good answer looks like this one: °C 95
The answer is °C -15
